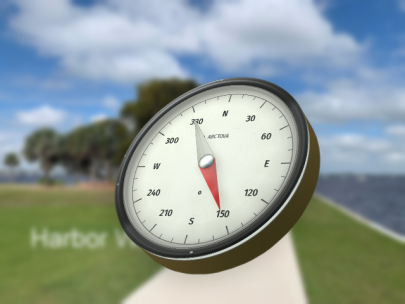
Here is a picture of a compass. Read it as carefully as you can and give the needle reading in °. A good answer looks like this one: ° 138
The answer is ° 150
